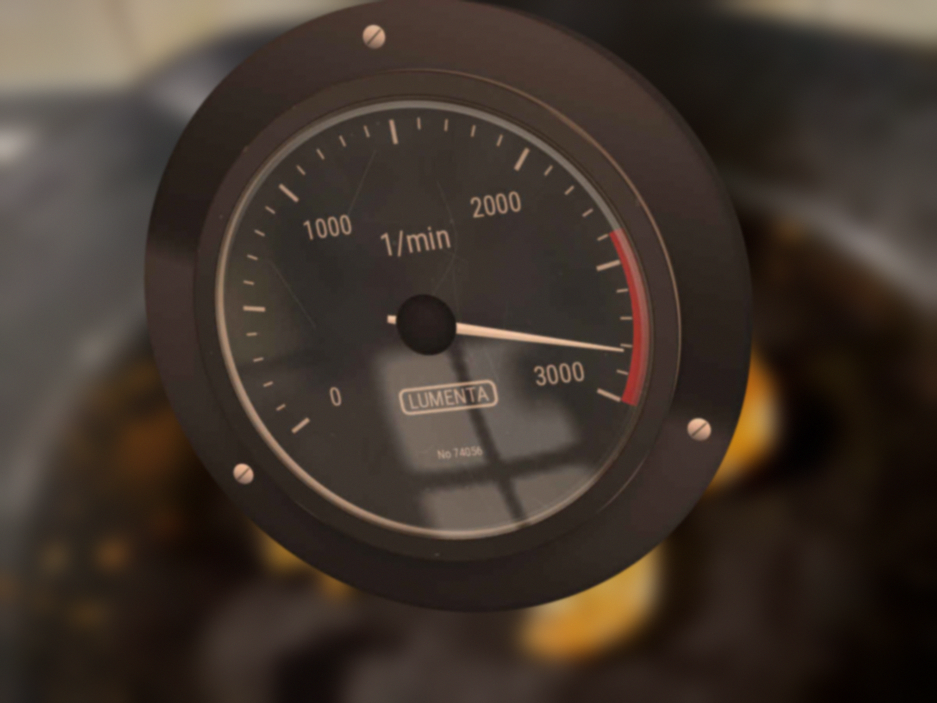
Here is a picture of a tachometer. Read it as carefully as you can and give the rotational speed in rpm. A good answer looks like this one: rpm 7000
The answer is rpm 2800
